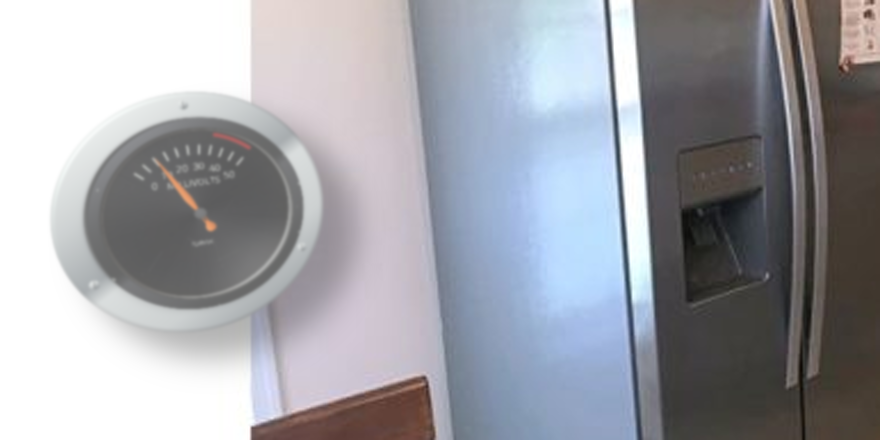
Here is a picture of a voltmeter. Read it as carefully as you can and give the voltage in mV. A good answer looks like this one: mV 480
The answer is mV 10
